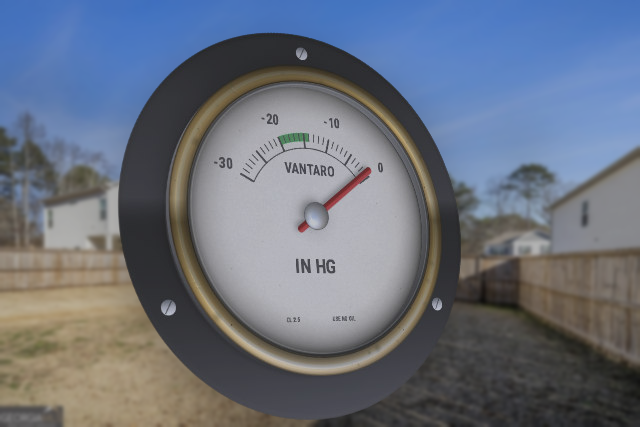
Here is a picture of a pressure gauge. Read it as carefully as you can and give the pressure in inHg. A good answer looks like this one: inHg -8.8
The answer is inHg -1
